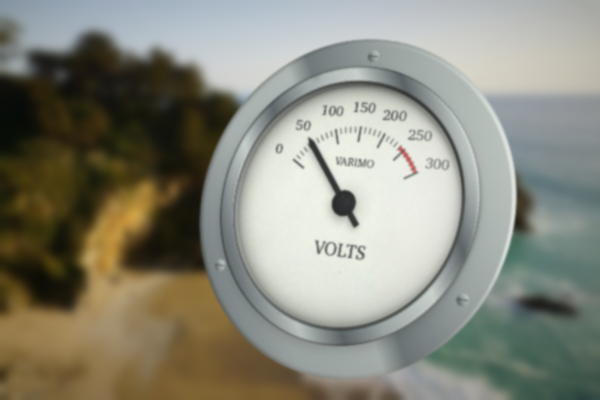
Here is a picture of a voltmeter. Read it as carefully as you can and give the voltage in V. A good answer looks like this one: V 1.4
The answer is V 50
